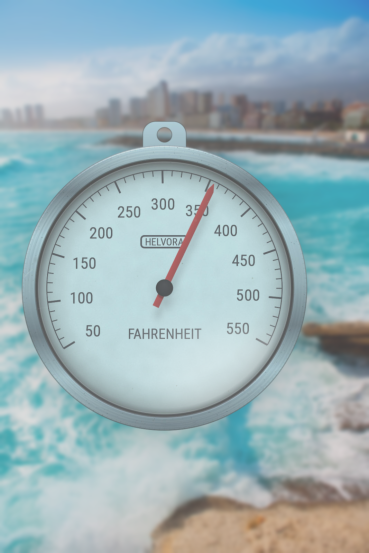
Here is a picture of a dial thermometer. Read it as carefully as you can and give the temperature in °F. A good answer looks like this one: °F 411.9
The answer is °F 355
